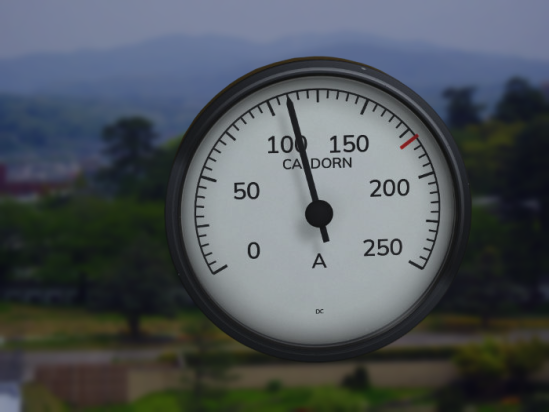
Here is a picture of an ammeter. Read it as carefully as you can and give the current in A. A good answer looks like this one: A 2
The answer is A 110
